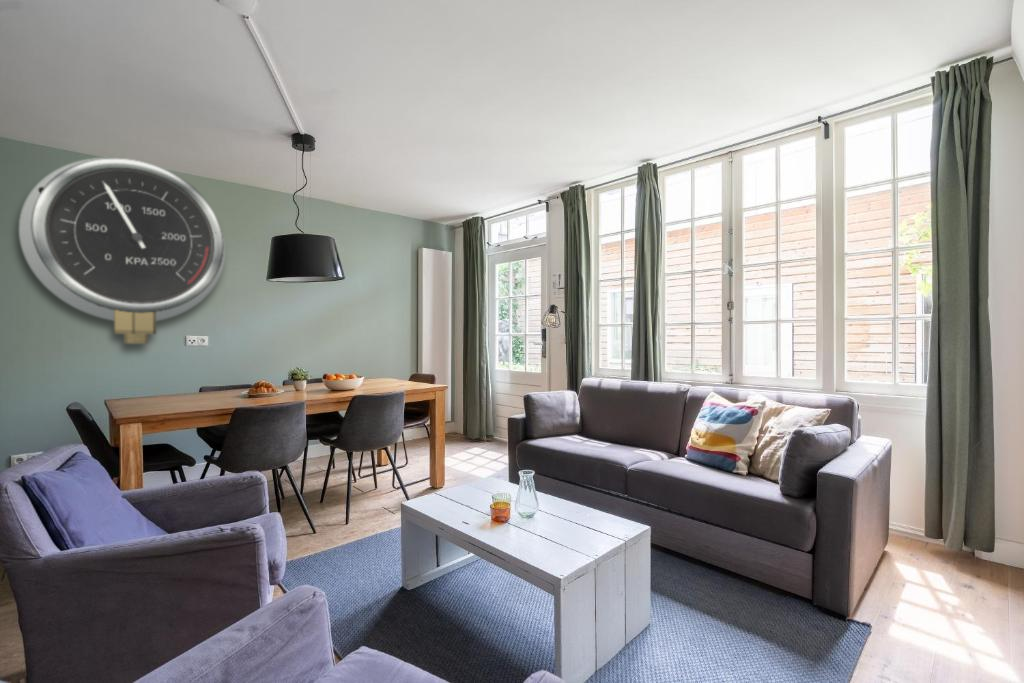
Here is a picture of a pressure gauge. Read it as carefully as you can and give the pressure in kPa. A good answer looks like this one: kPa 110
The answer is kPa 1000
